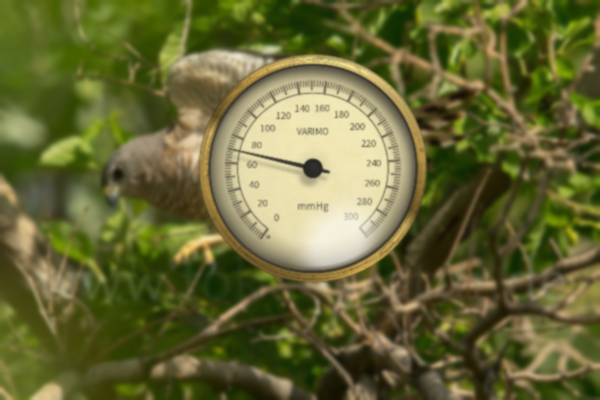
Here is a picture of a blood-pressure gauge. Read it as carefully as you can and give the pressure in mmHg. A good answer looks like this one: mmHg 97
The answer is mmHg 70
